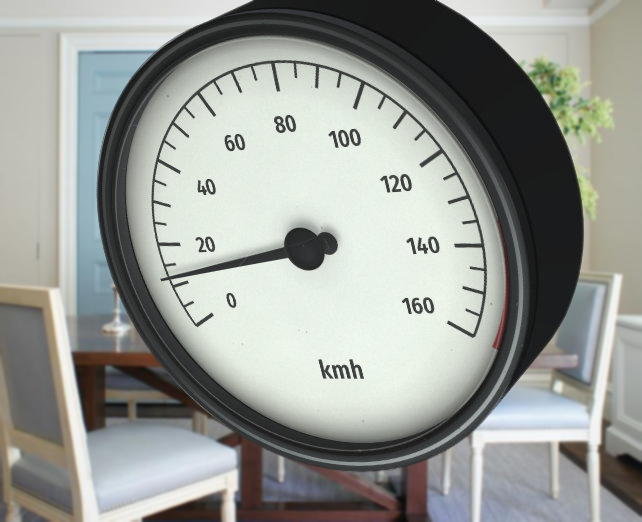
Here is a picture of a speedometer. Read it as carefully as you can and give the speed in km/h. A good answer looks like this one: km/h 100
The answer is km/h 12.5
